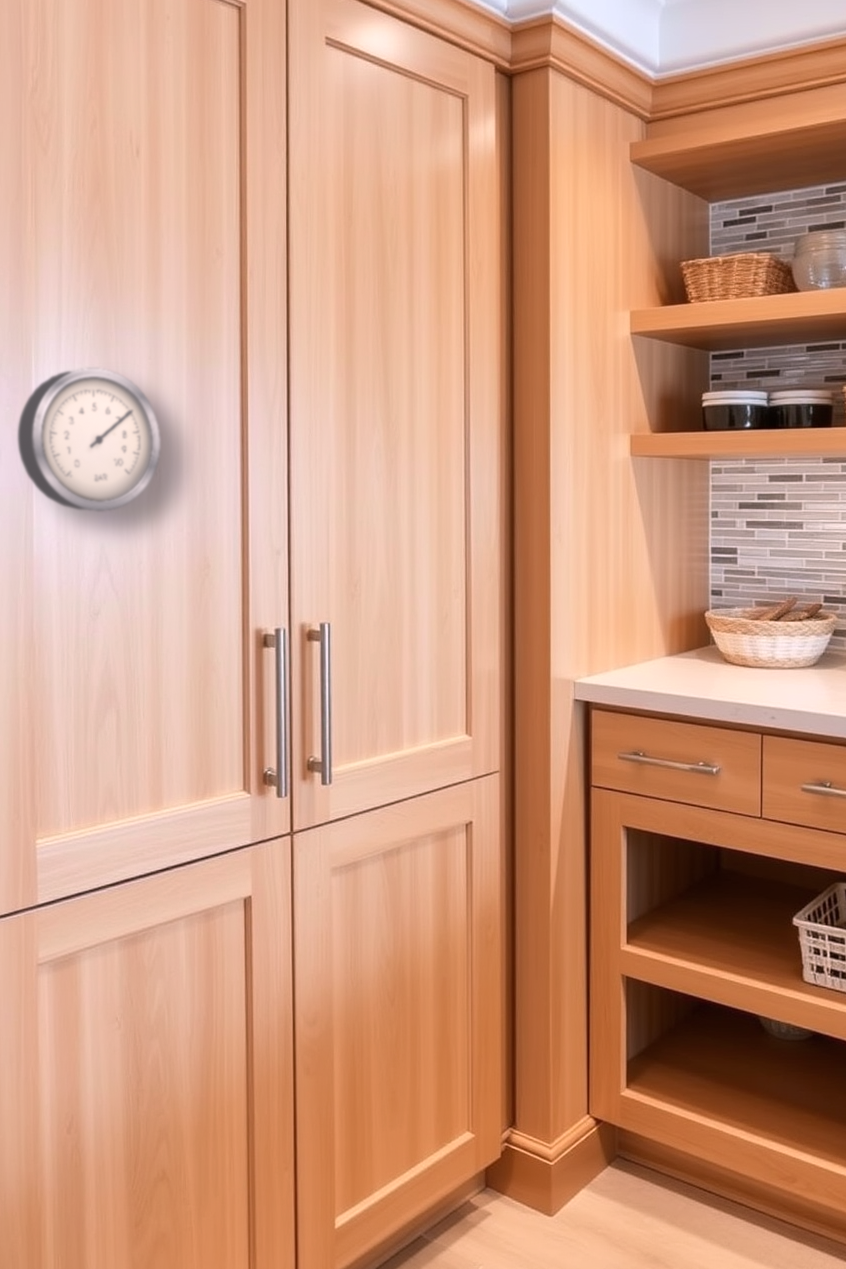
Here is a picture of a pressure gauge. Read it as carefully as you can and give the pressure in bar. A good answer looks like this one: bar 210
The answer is bar 7
